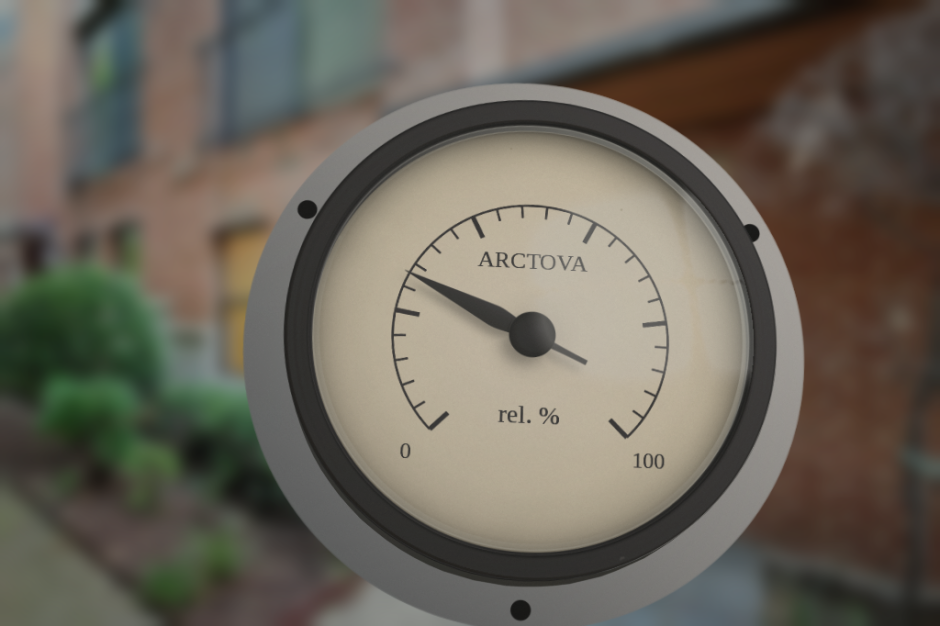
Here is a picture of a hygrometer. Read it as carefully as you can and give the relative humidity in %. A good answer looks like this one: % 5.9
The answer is % 26
